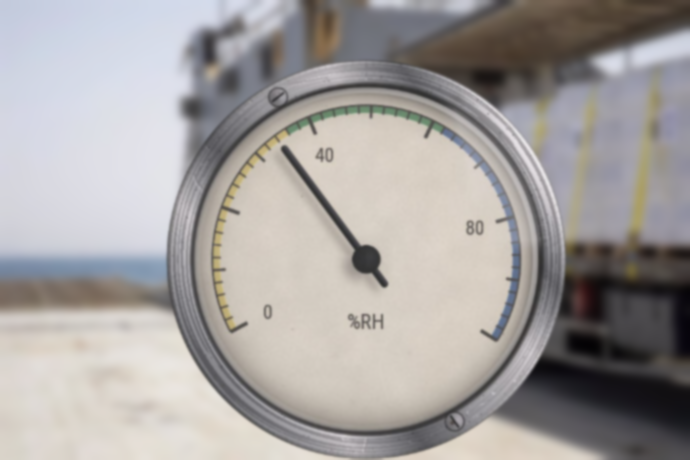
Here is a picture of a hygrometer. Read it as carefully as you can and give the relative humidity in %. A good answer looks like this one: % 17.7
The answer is % 34
